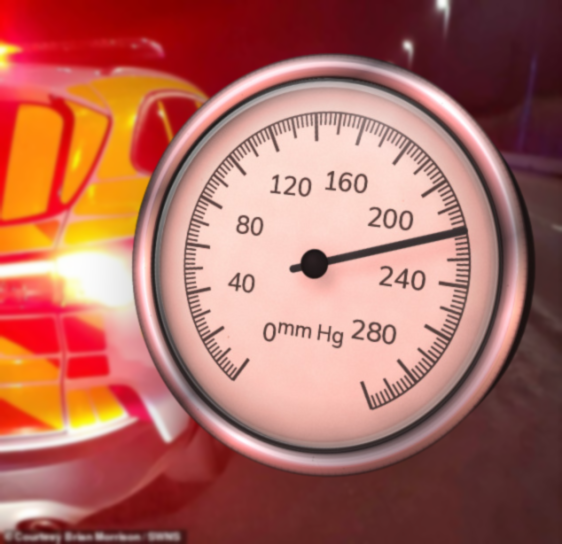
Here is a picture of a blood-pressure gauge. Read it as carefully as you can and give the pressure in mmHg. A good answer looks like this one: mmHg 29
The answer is mmHg 220
